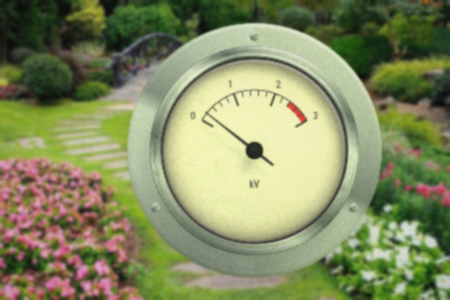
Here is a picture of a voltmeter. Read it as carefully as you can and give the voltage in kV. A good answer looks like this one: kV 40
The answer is kV 0.2
